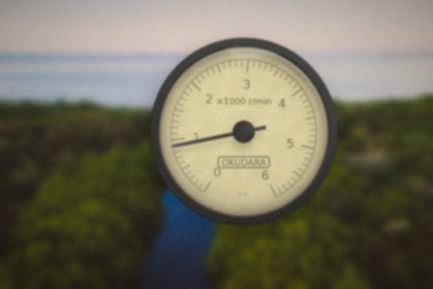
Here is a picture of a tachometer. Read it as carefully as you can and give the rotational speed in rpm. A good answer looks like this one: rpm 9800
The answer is rpm 900
